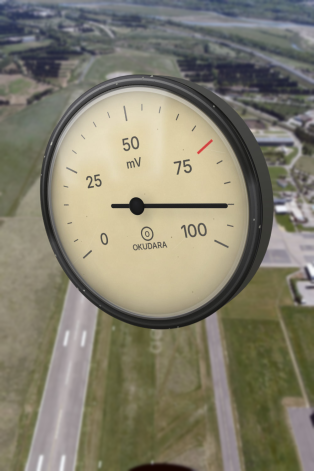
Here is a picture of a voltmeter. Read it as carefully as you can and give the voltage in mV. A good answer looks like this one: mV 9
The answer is mV 90
